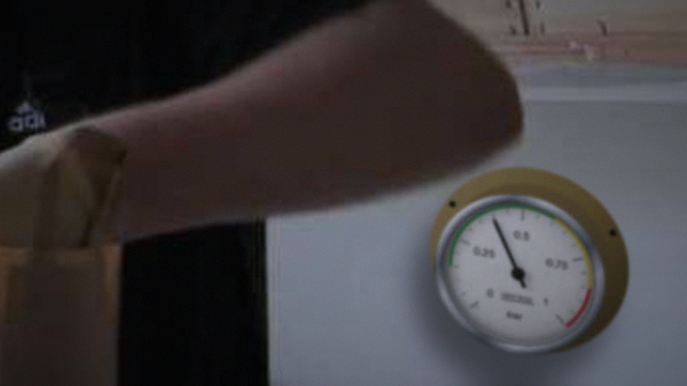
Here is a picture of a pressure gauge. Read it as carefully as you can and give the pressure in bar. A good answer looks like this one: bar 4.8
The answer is bar 0.4
